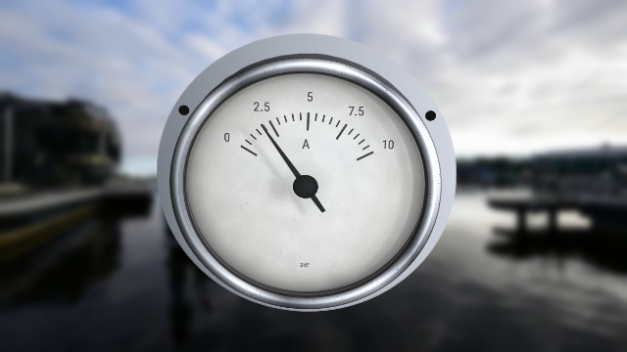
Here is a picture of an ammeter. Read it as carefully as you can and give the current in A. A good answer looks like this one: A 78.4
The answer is A 2
